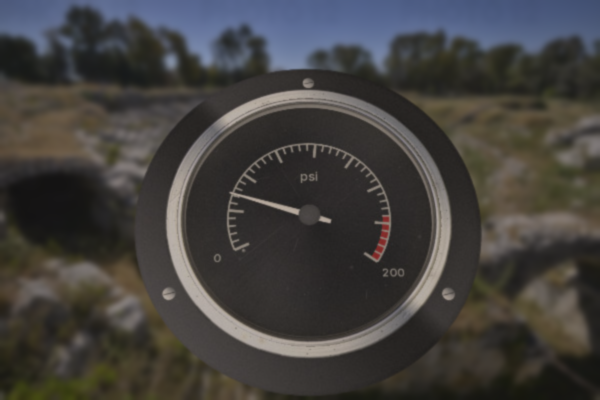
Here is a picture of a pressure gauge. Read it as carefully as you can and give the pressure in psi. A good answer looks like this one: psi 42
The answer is psi 35
